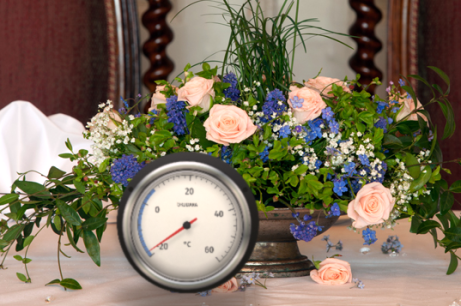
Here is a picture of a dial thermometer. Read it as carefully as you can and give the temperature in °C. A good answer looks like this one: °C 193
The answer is °C -18
